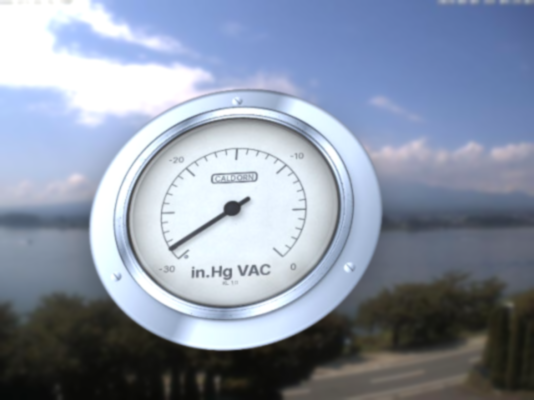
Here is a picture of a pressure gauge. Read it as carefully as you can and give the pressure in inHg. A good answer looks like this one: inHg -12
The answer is inHg -29
